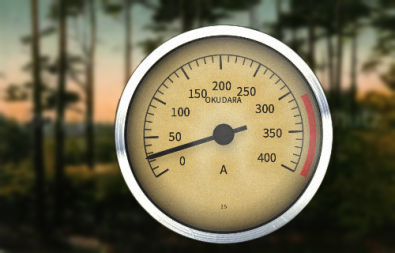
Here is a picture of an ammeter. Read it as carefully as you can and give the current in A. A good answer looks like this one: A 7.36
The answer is A 25
